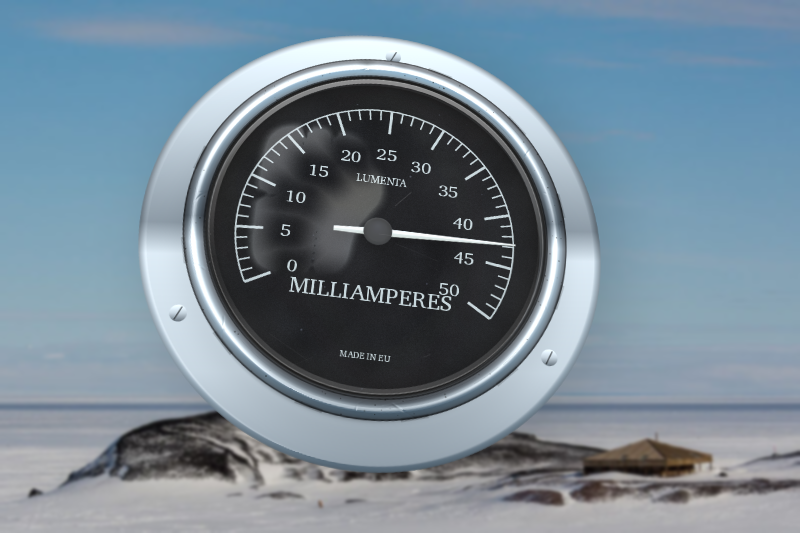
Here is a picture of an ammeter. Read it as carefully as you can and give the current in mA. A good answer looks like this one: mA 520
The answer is mA 43
